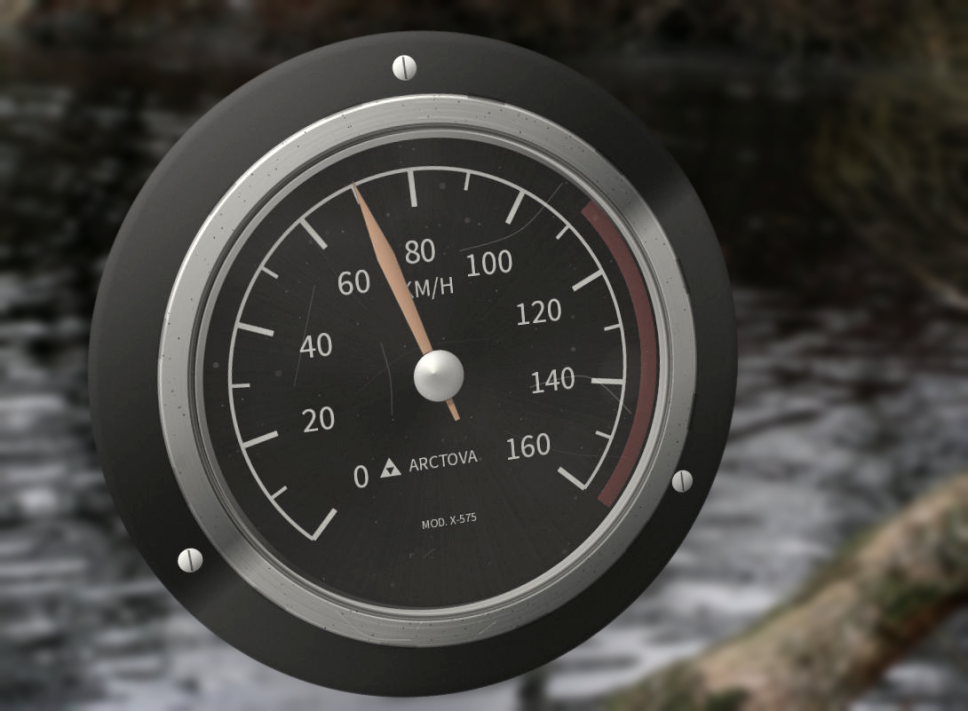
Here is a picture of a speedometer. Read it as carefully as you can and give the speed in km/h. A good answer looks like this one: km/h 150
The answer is km/h 70
